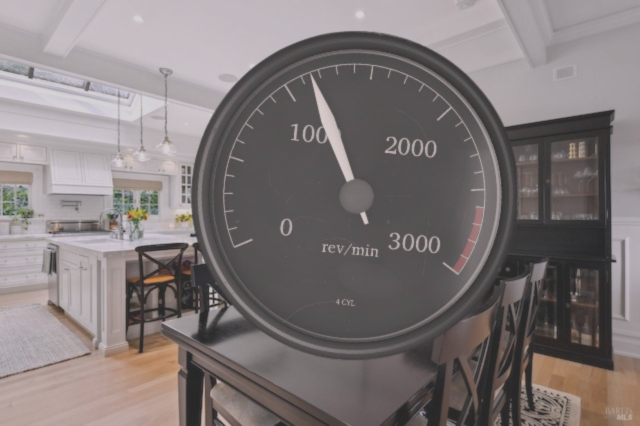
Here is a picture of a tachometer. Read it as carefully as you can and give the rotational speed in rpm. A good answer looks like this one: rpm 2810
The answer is rpm 1150
